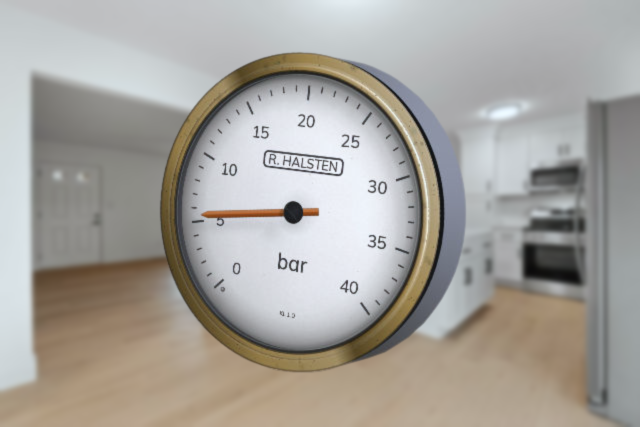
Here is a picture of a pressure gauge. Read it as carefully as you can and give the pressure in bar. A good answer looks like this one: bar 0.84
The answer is bar 5.5
